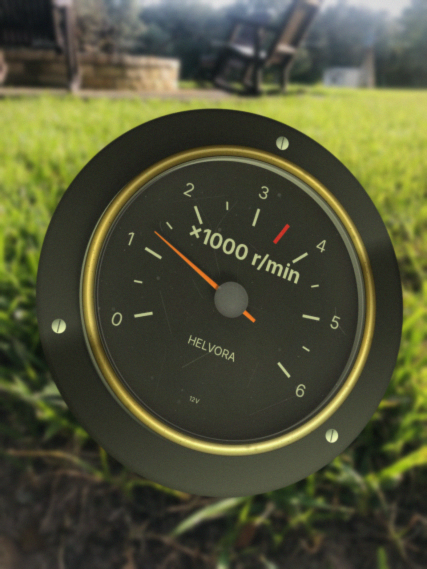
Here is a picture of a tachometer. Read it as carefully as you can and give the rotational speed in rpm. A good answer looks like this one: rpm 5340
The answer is rpm 1250
